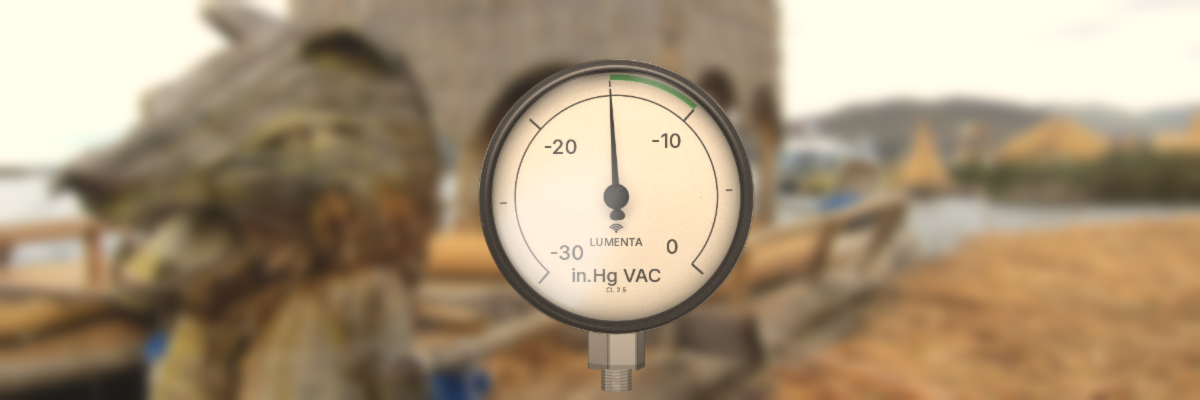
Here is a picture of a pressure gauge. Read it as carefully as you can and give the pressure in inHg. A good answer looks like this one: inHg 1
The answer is inHg -15
